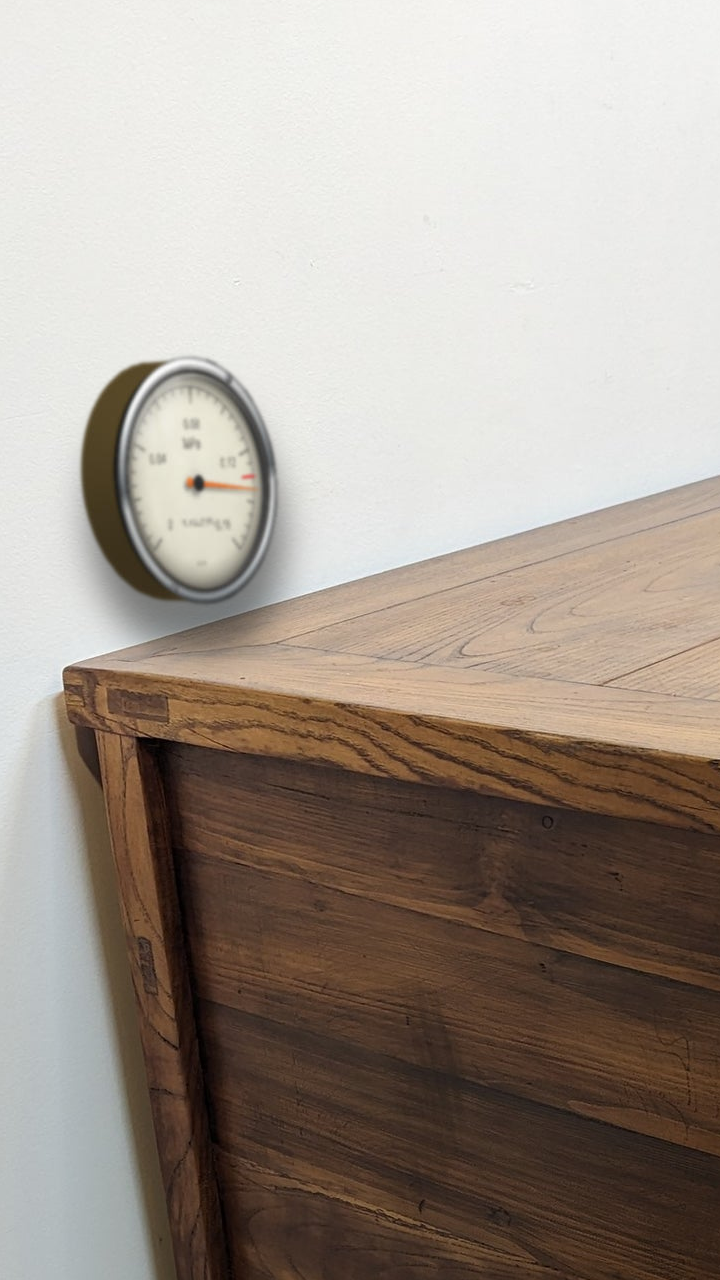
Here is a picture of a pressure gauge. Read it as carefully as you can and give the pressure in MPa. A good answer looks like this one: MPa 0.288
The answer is MPa 0.135
